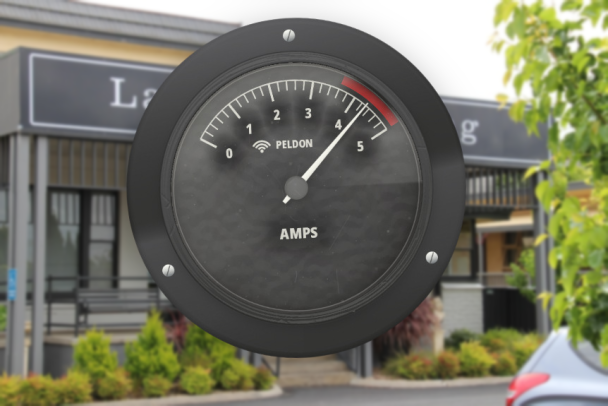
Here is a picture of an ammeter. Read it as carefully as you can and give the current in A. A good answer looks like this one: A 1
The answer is A 4.3
